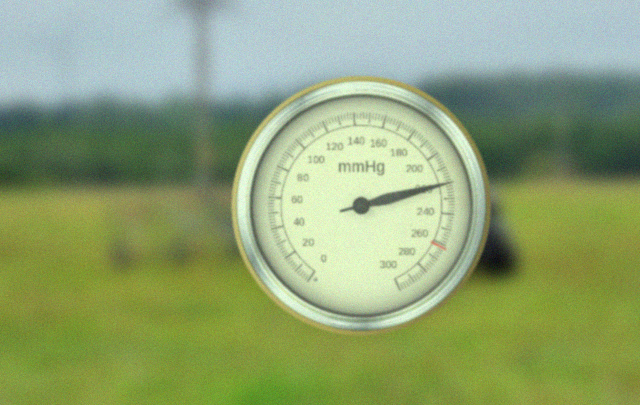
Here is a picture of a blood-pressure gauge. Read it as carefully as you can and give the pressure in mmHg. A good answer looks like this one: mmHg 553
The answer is mmHg 220
